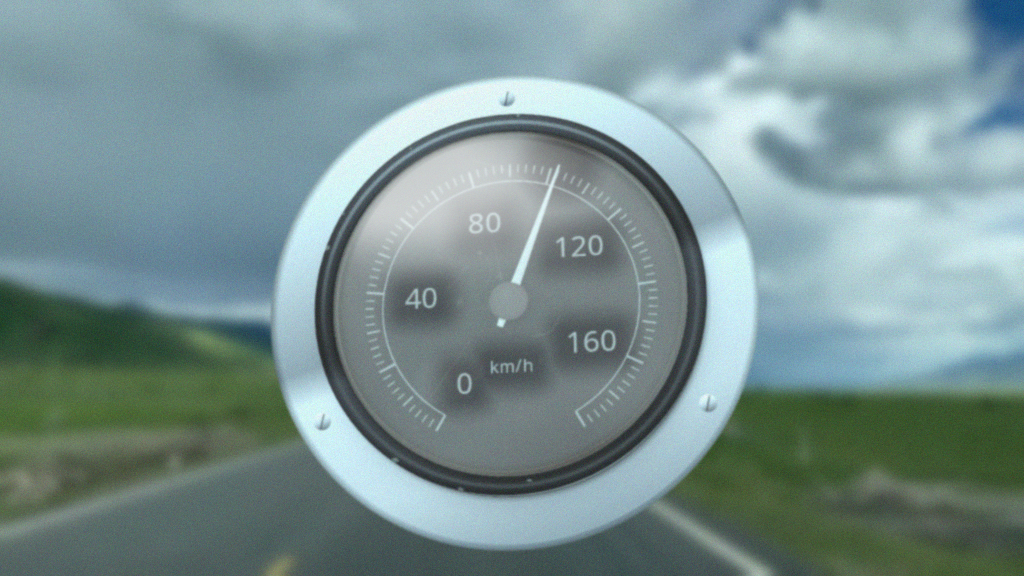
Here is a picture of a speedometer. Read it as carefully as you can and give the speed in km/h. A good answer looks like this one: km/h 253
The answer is km/h 102
